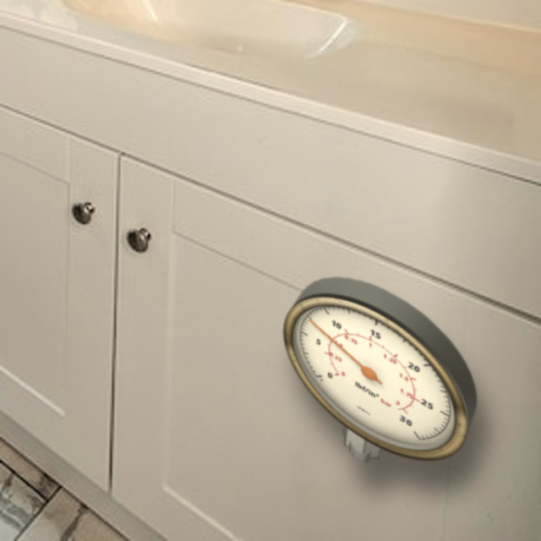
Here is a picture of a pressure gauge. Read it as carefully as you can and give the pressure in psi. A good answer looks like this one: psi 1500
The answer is psi 7.5
